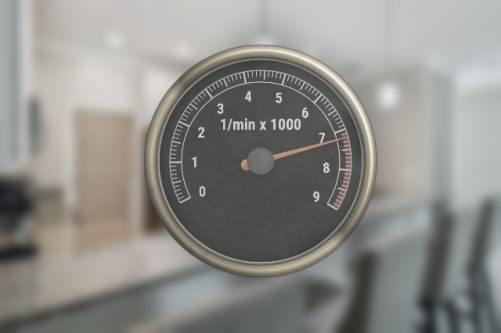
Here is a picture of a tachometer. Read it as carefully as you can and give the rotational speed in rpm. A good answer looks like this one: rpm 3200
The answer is rpm 7200
